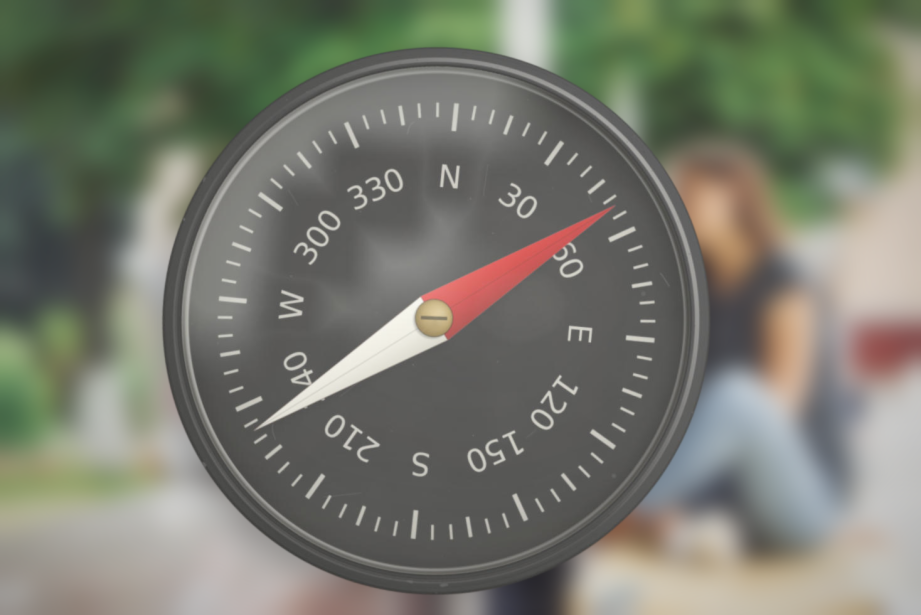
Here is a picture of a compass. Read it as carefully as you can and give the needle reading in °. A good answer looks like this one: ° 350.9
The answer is ° 52.5
